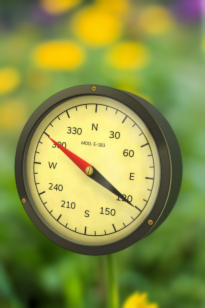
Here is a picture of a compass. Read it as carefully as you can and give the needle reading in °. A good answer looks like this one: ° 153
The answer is ° 300
